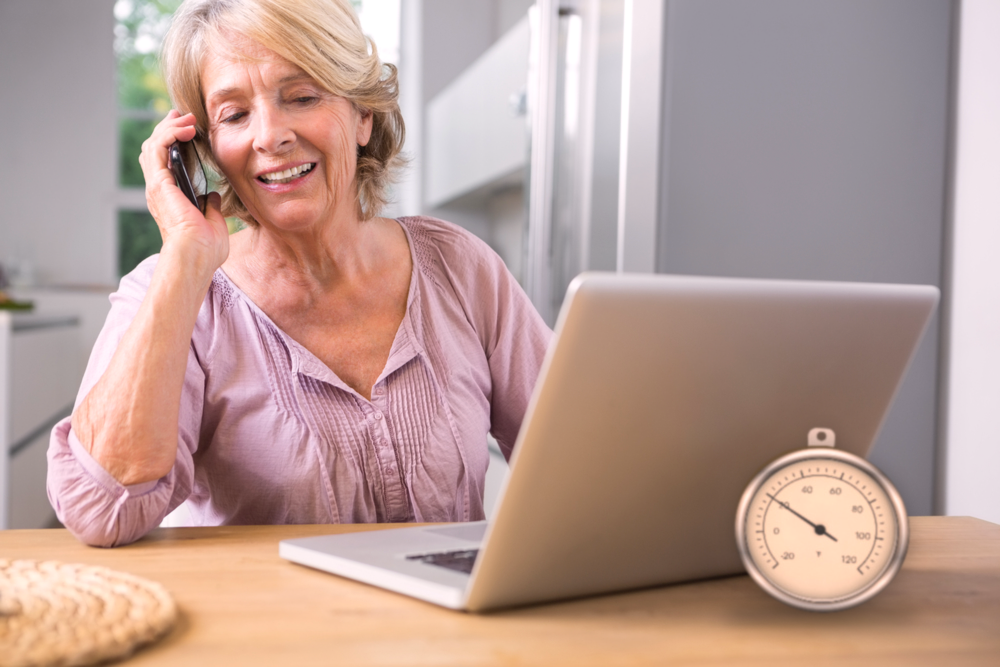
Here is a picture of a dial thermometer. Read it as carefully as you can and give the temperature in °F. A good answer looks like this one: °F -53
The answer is °F 20
